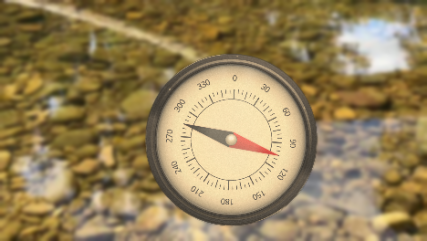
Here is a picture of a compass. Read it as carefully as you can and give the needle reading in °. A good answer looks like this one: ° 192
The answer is ° 105
